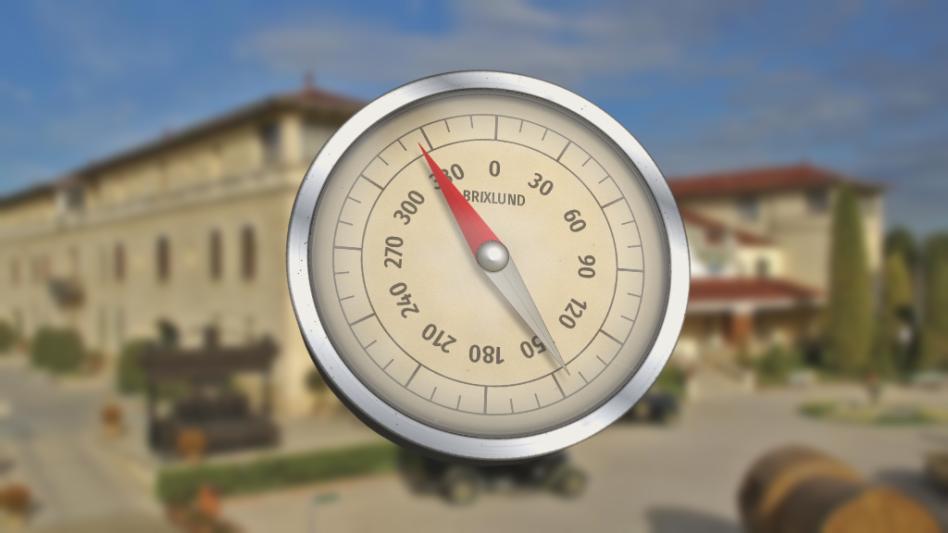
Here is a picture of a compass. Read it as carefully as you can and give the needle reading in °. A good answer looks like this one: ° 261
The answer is ° 325
